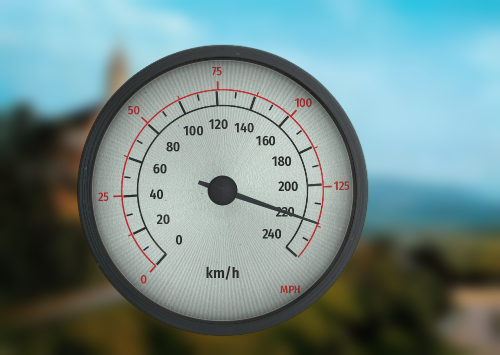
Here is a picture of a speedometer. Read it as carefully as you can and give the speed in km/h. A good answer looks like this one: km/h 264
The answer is km/h 220
